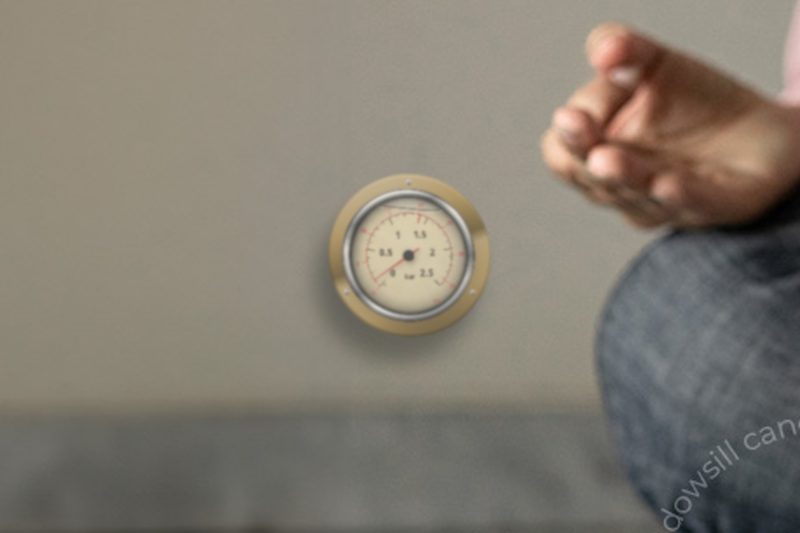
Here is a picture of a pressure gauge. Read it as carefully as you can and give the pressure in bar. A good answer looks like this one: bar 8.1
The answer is bar 0.1
